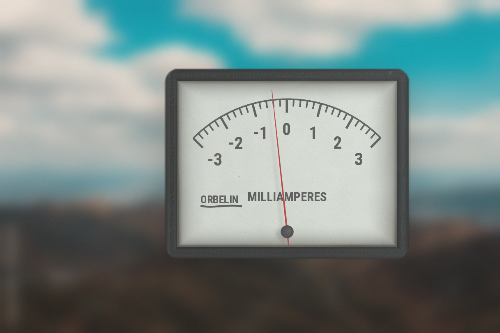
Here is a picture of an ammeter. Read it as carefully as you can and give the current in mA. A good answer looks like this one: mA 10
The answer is mA -0.4
